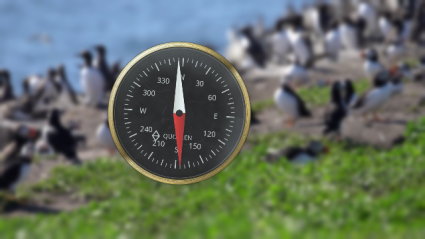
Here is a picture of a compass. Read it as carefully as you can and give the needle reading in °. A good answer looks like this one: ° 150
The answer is ° 175
